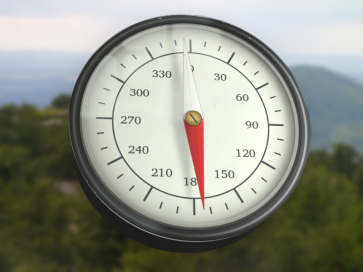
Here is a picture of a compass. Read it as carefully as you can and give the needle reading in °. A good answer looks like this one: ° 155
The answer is ° 175
